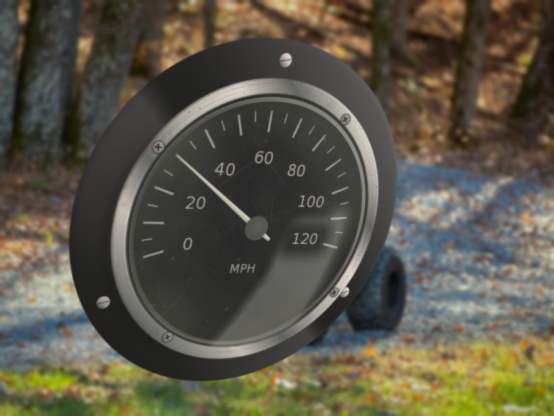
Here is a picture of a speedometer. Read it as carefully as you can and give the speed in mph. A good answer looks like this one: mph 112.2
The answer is mph 30
